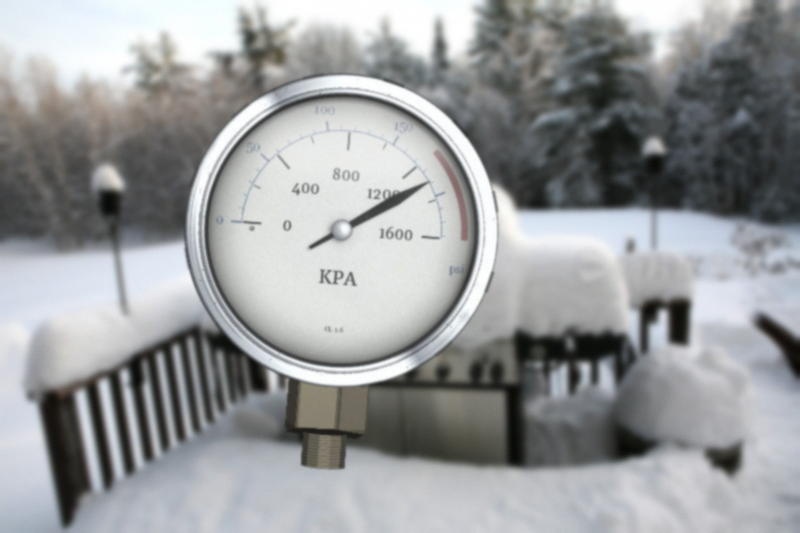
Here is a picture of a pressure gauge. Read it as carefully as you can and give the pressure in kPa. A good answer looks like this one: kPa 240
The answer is kPa 1300
